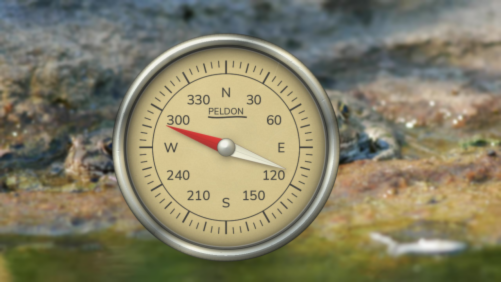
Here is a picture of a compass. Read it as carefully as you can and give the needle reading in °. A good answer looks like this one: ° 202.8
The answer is ° 290
